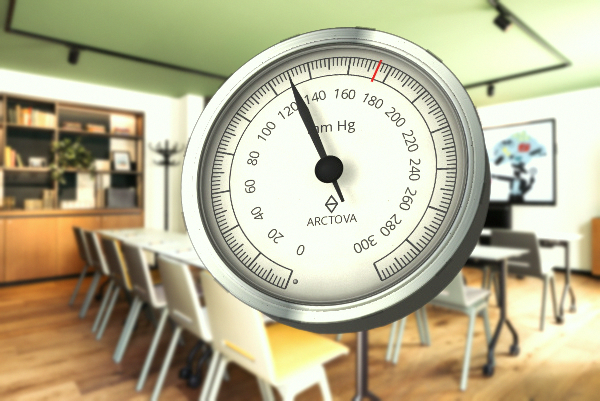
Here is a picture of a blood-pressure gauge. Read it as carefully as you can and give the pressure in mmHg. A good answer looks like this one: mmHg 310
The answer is mmHg 130
